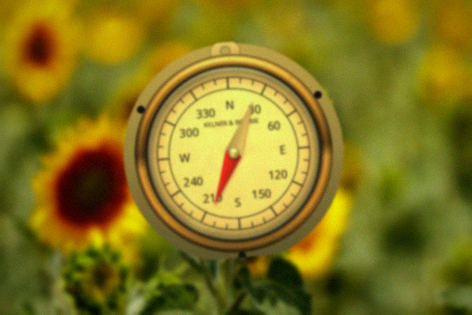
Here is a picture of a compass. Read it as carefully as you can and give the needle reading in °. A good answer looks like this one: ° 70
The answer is ° 205
